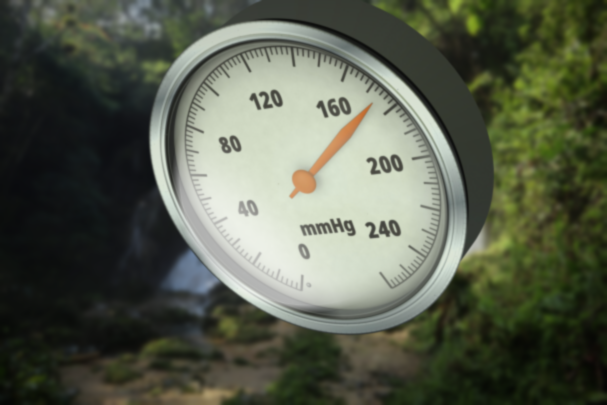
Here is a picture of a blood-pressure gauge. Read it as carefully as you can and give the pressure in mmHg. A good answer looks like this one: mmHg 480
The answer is mmHg 174
